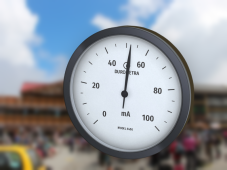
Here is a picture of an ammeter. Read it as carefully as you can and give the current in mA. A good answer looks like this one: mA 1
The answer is mA 52.5
